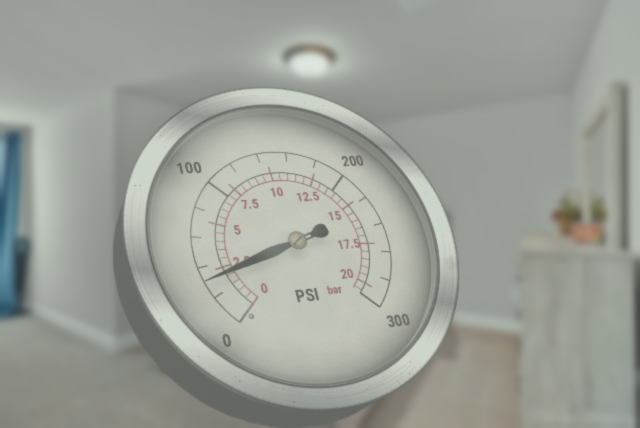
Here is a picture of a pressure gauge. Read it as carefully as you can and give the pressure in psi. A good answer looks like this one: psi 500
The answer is psi 30
